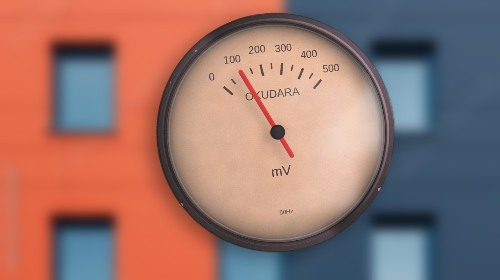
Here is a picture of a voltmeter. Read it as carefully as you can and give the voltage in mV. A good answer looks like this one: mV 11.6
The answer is mV 100
